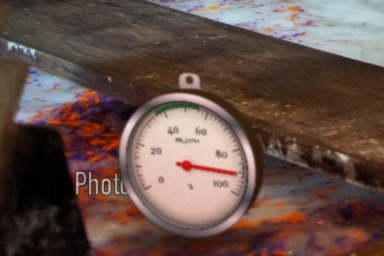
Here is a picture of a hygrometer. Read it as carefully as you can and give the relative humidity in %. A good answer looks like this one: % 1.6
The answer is % 90
